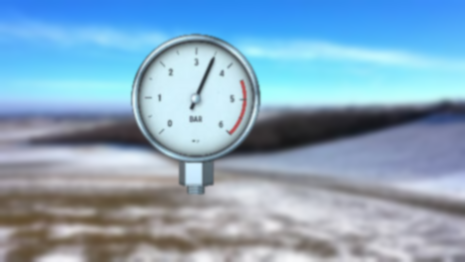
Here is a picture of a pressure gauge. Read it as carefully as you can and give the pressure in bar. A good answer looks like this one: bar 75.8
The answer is bar 3.5
